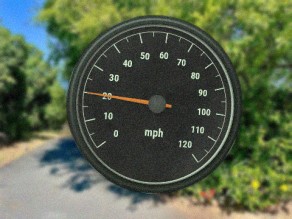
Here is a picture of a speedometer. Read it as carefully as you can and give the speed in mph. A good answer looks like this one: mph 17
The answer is mph 20
